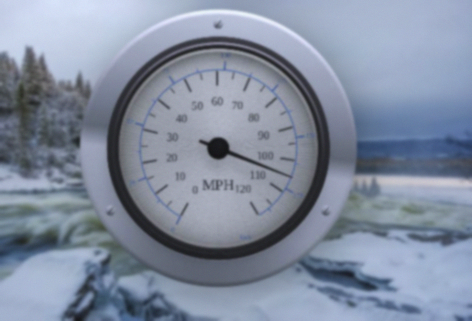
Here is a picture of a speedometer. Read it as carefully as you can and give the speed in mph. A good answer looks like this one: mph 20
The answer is mph 105
